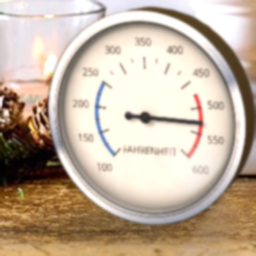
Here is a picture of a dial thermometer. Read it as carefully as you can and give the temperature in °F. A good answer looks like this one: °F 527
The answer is °F 525
